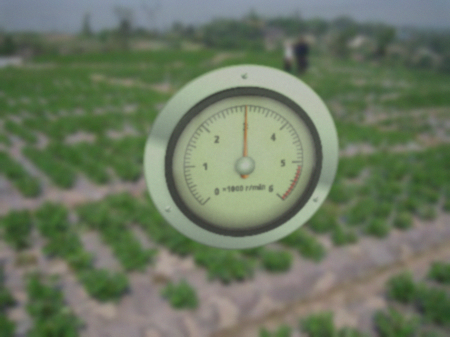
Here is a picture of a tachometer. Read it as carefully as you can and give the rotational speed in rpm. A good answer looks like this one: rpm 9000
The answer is rpm 3000
